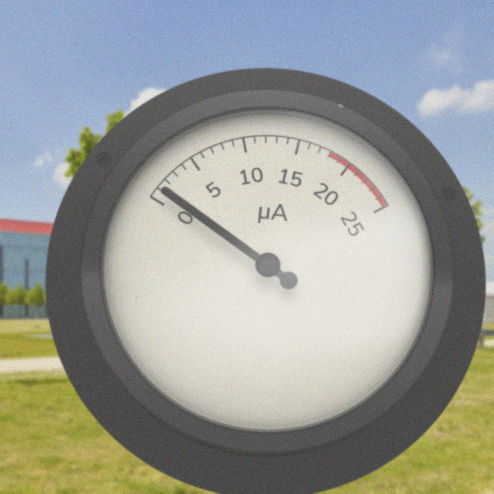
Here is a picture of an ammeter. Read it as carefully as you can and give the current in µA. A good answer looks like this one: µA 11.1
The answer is µA 1
